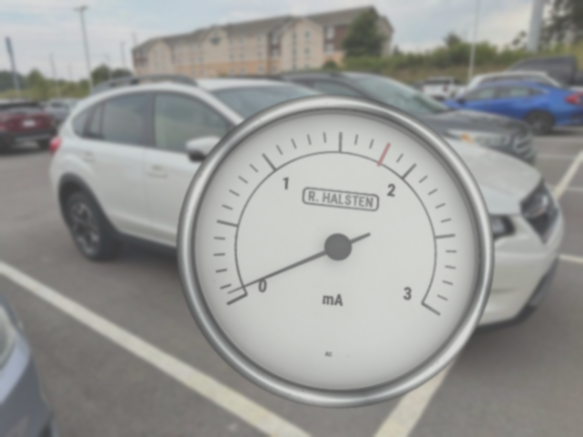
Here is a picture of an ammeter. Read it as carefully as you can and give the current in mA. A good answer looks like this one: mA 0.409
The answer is mA 0.05
